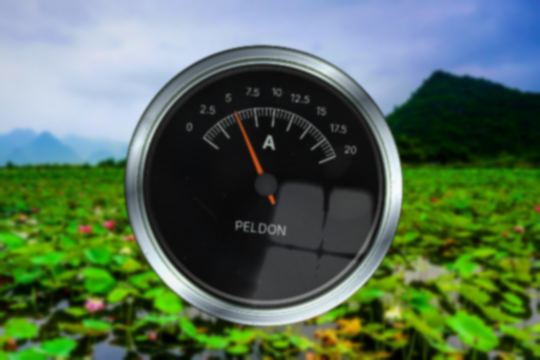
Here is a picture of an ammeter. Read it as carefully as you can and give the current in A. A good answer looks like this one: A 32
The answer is A 5
